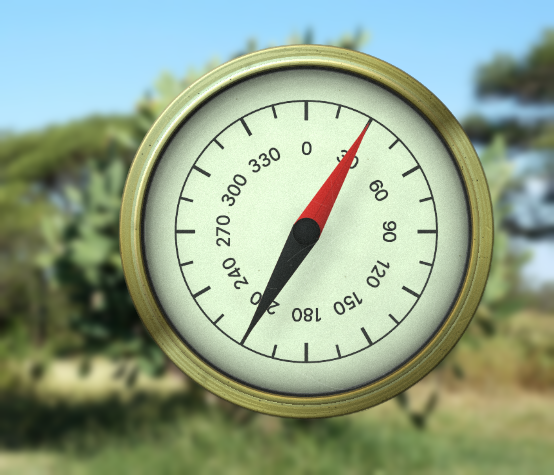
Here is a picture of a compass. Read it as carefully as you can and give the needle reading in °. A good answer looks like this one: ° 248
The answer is ° 30
